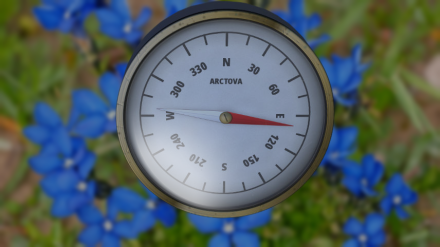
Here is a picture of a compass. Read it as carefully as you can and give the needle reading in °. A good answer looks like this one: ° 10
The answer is ° 97.5
